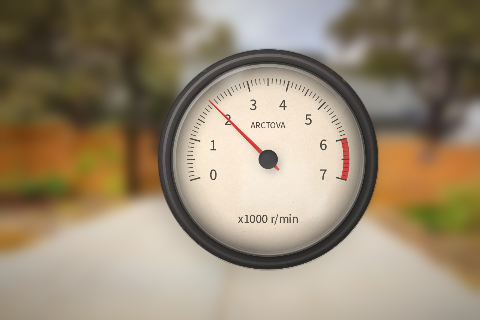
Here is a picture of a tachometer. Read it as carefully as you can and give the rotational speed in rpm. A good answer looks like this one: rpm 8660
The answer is rpm 2000
